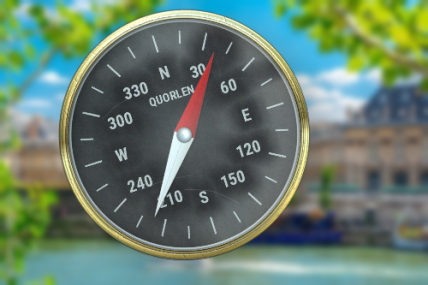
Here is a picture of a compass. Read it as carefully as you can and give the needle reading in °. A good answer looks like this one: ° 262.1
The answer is ° 37.5
